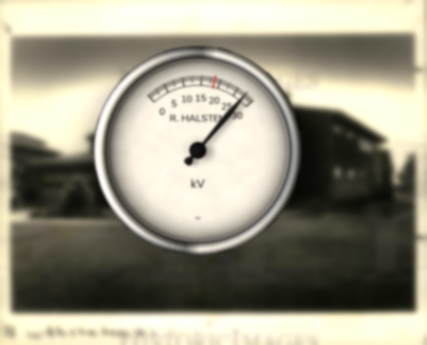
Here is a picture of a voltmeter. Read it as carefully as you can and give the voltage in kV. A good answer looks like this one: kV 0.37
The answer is kV 27.5
